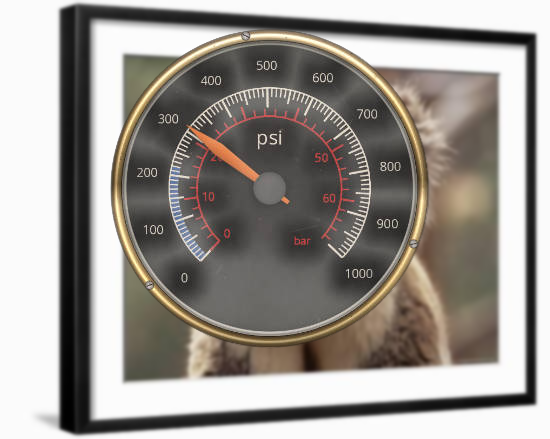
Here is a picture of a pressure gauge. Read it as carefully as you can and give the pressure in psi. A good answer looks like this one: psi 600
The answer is psi 310
